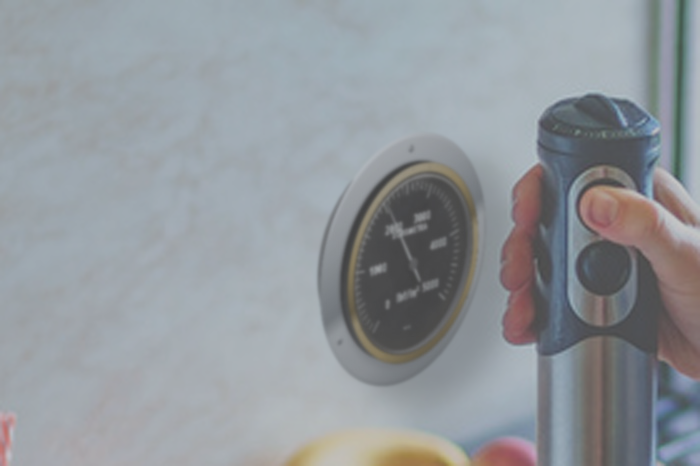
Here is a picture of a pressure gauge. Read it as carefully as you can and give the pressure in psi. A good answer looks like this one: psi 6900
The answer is psi 2000
